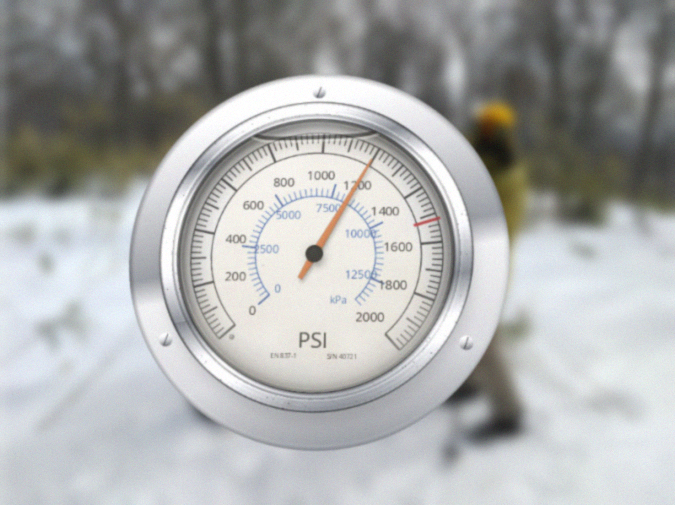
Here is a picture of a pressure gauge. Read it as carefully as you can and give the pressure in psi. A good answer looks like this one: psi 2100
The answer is psi 1200
